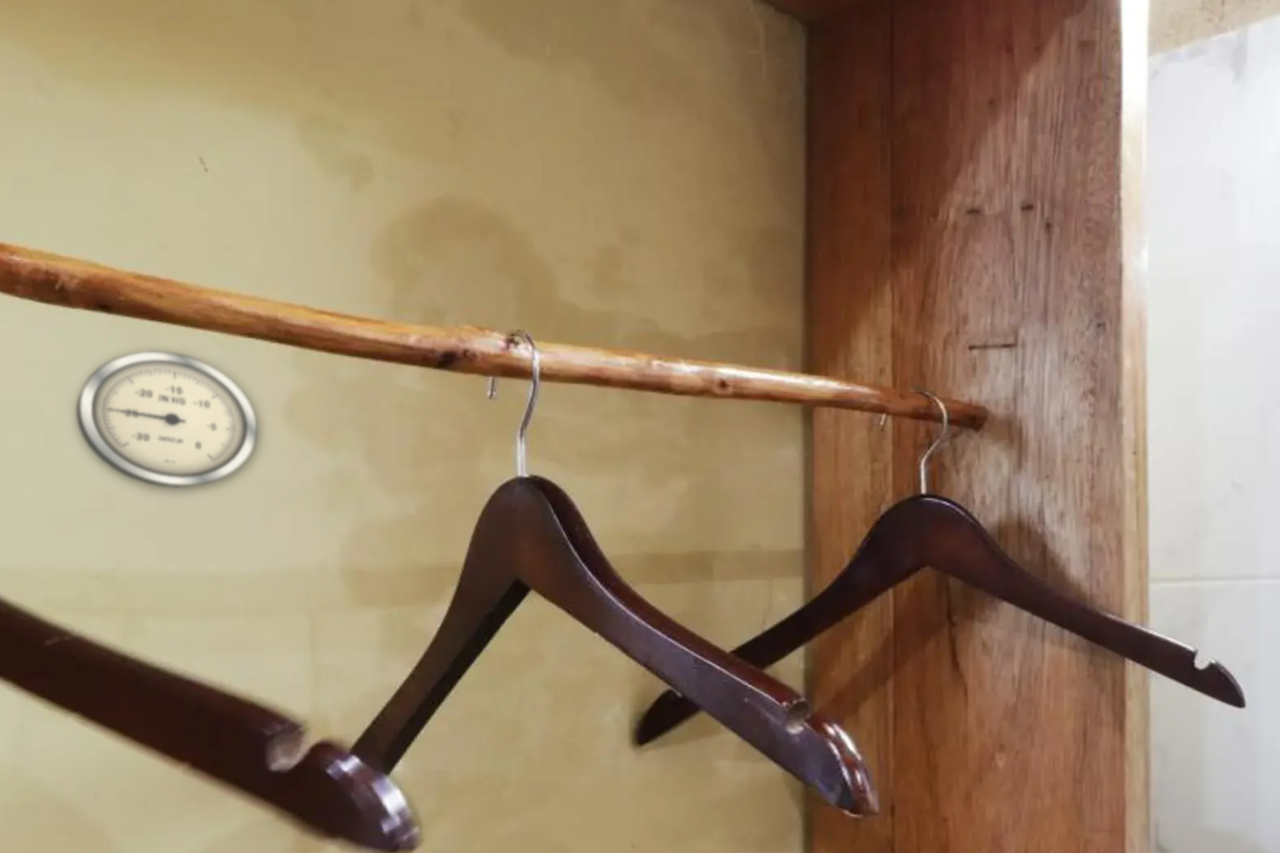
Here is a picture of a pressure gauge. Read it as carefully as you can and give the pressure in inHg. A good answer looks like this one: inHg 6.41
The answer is inHg -25
